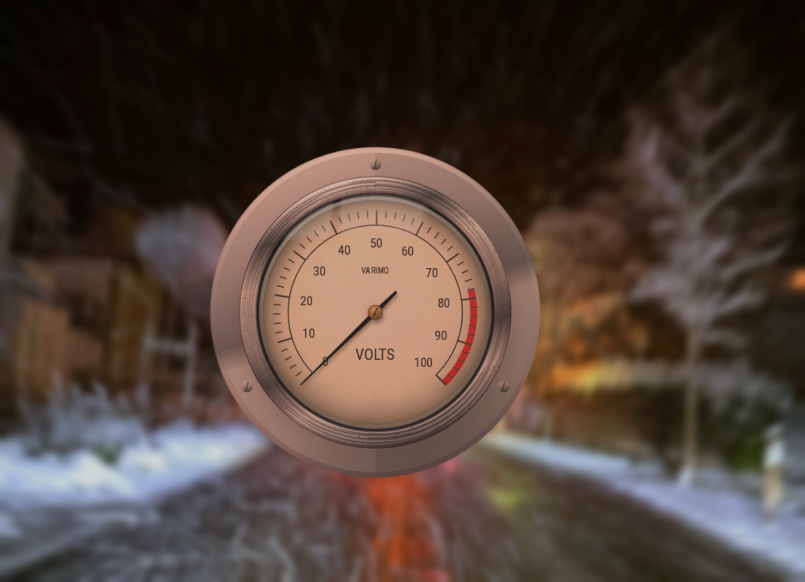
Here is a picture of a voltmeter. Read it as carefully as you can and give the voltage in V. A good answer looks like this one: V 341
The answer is V 0
